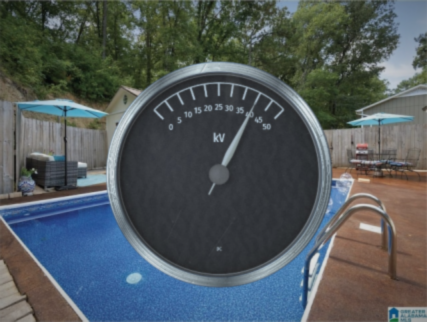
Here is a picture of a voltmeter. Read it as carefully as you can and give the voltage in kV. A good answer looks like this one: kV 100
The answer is kV 40
